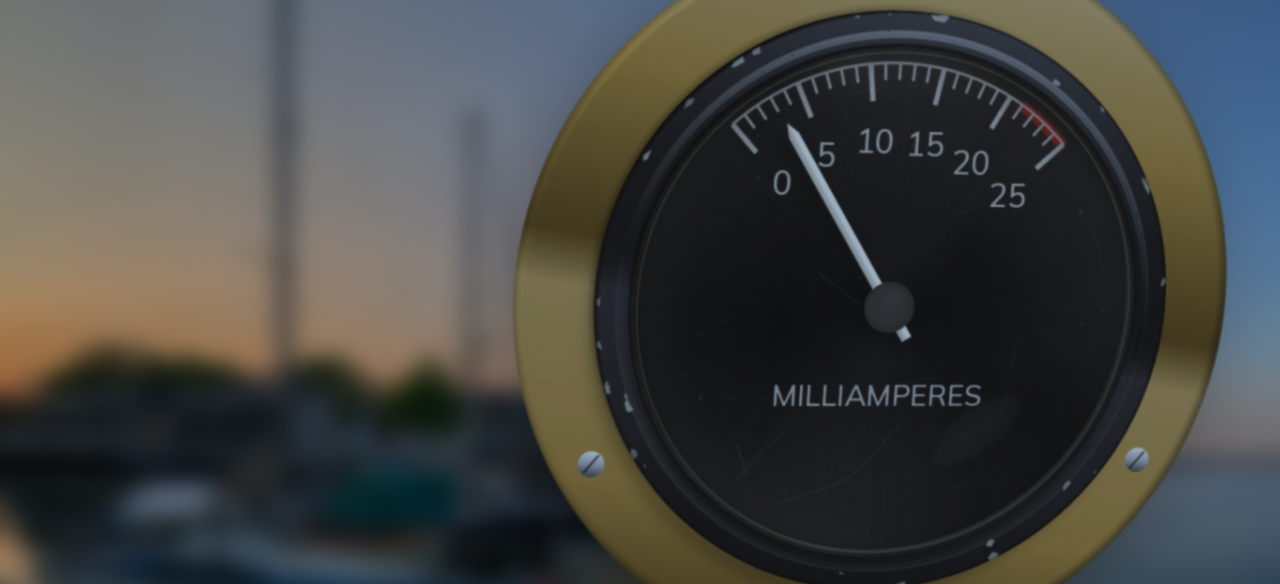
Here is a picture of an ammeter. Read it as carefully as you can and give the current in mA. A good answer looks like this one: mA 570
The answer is mA 3
